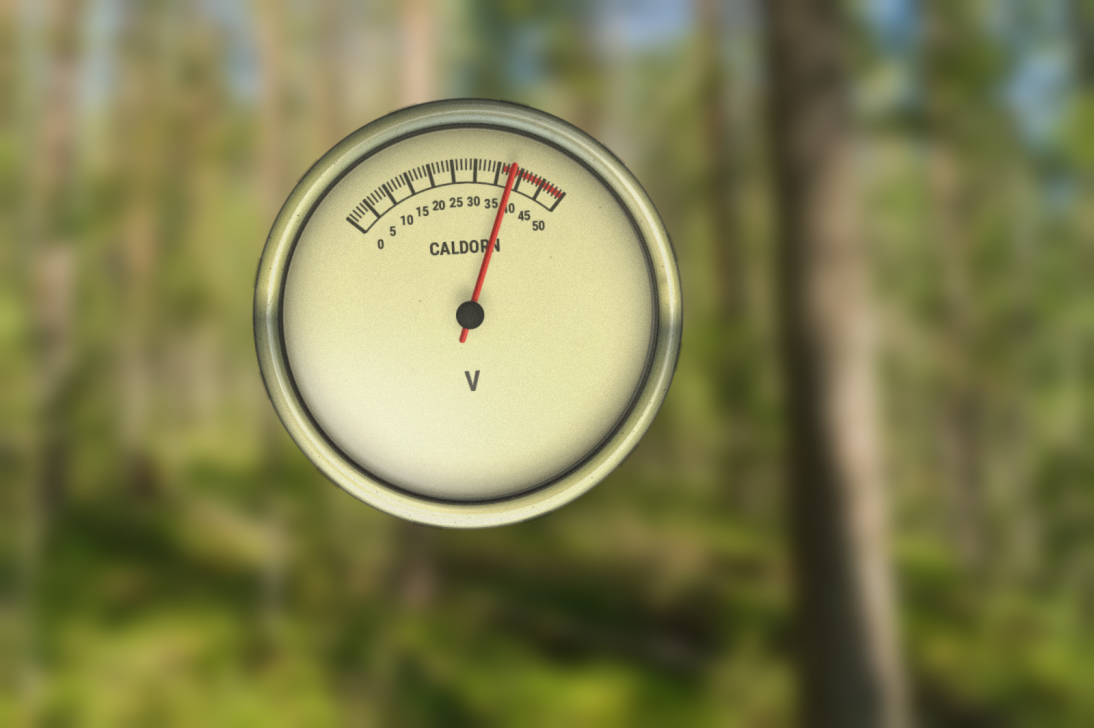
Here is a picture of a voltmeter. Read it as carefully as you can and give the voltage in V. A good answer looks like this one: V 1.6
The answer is V 38
